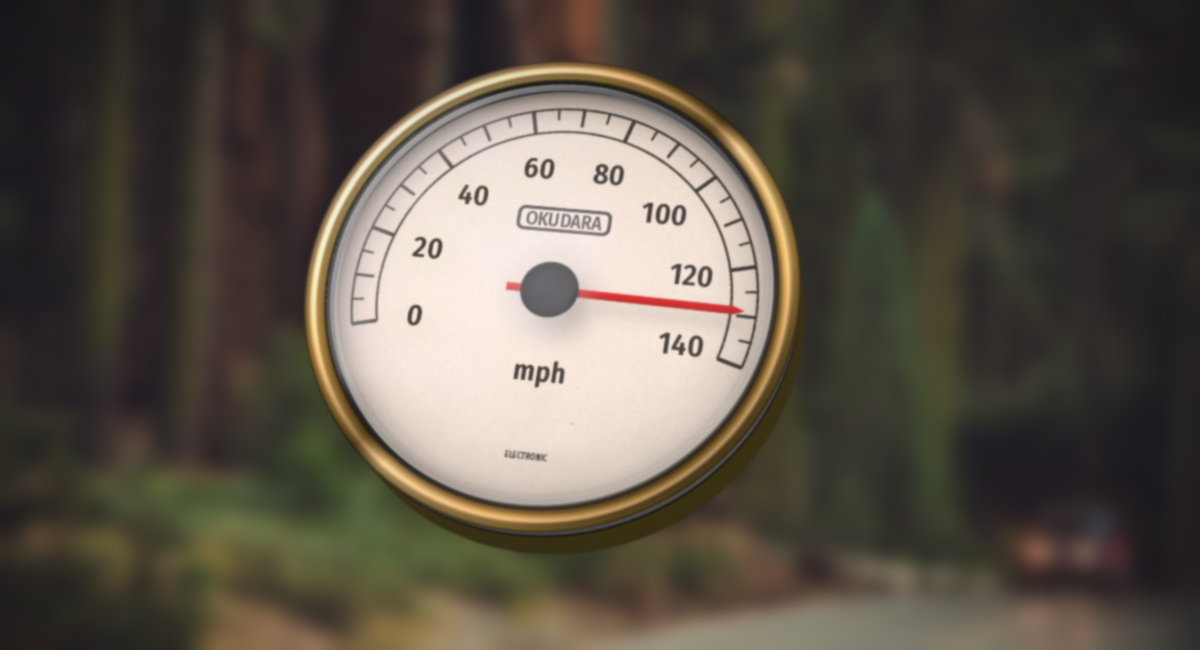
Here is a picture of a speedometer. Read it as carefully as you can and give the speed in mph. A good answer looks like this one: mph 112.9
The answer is mph 130
